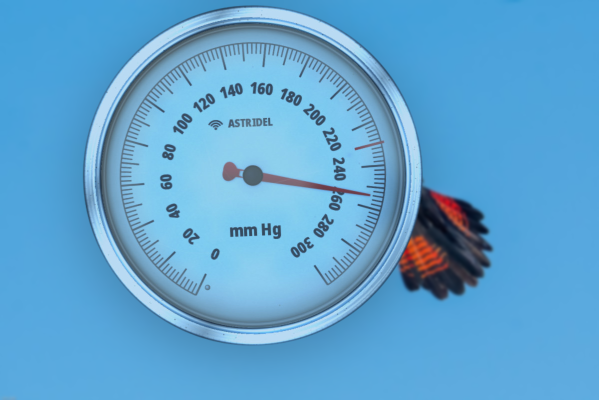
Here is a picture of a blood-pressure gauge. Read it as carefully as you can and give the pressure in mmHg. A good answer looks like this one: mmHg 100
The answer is mmHg 254
